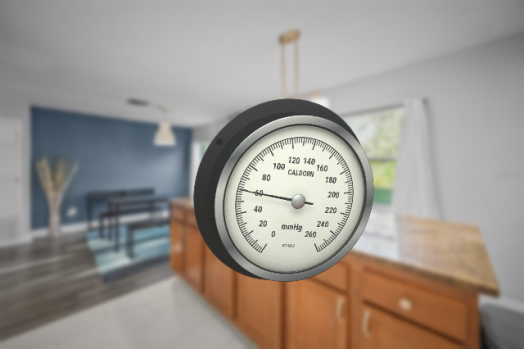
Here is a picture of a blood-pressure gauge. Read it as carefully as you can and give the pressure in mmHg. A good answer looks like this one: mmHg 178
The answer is mmHg 60
